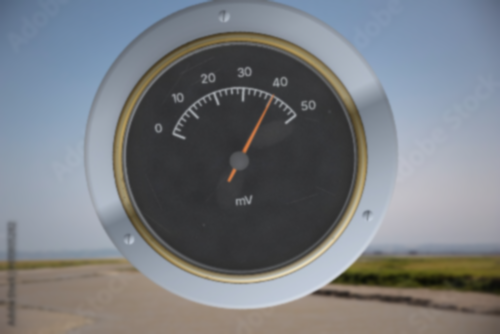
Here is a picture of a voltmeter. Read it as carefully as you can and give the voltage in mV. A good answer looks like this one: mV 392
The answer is mV 40
